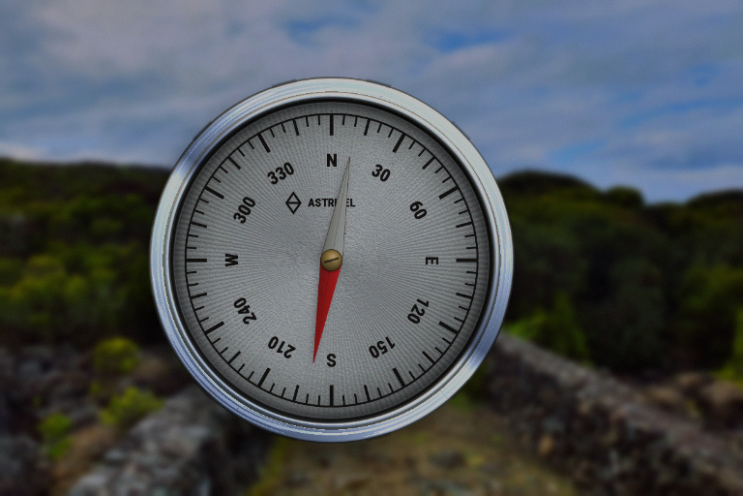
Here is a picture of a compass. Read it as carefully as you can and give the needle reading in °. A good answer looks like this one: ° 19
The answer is ° 190
